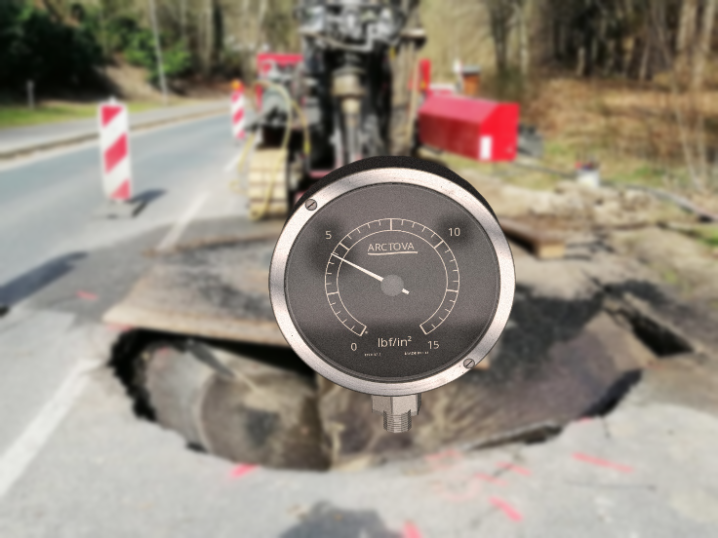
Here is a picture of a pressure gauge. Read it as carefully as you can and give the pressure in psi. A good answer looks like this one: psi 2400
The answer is psi 4.5
